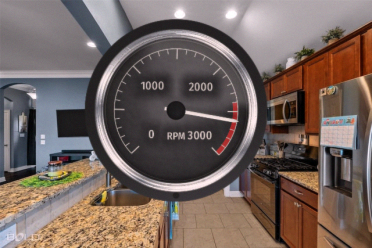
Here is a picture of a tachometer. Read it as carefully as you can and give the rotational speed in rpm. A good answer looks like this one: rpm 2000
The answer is rpm 2600
